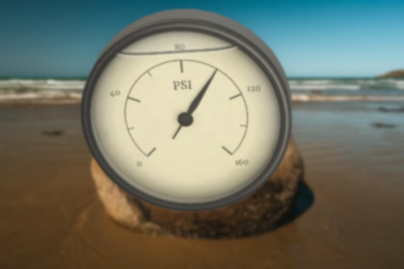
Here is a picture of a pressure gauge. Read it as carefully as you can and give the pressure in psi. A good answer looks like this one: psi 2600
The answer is psi 100
